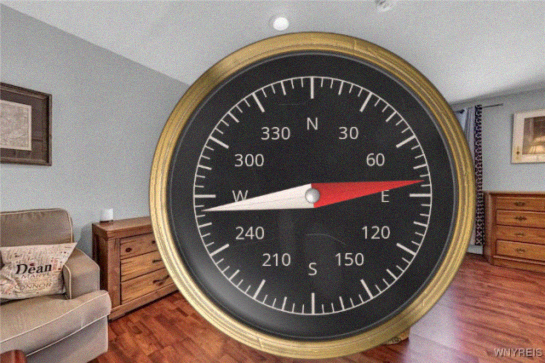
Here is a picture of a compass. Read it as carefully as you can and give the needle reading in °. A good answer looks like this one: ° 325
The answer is ° 82.5
